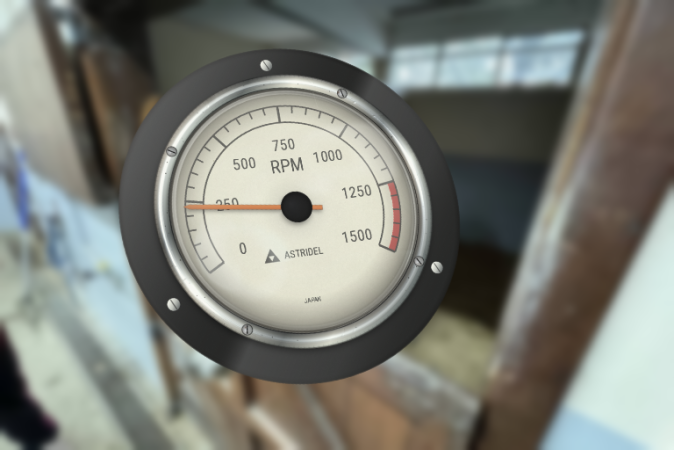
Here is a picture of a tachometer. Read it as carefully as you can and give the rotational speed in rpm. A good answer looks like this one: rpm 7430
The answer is rpm 225
